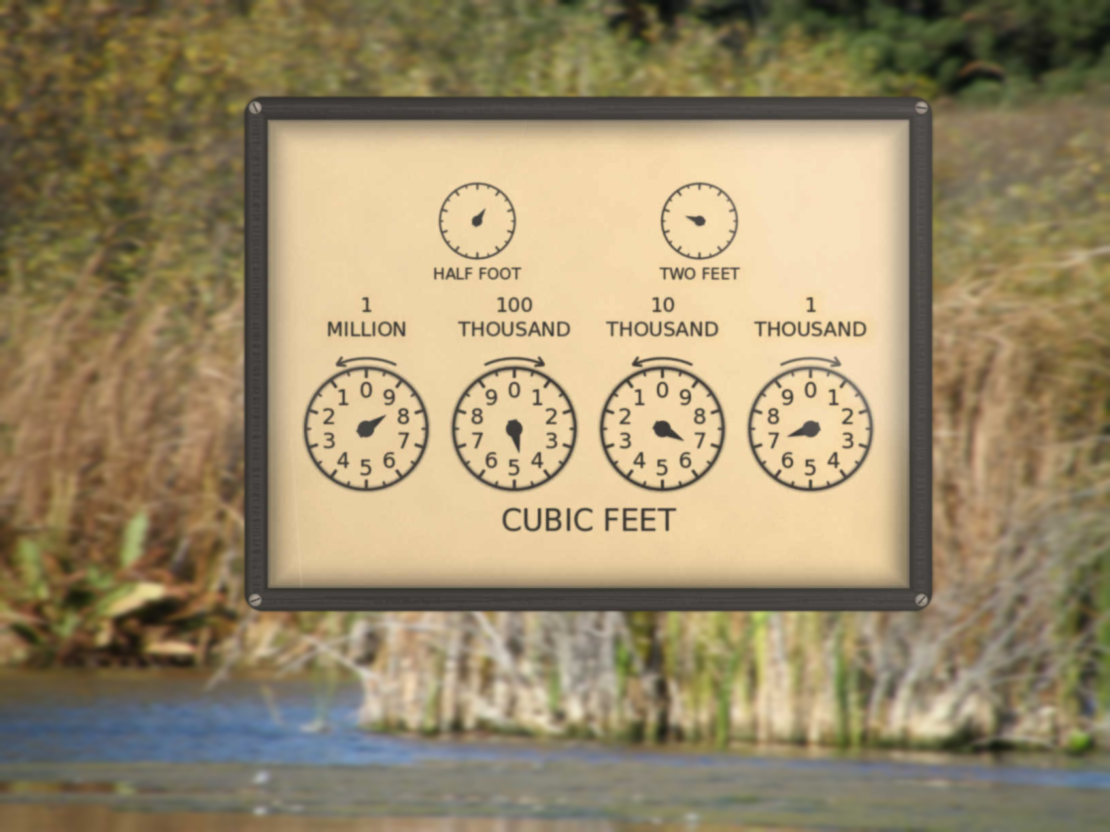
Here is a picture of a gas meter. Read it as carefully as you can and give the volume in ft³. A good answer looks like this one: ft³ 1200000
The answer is ft³ 846700
